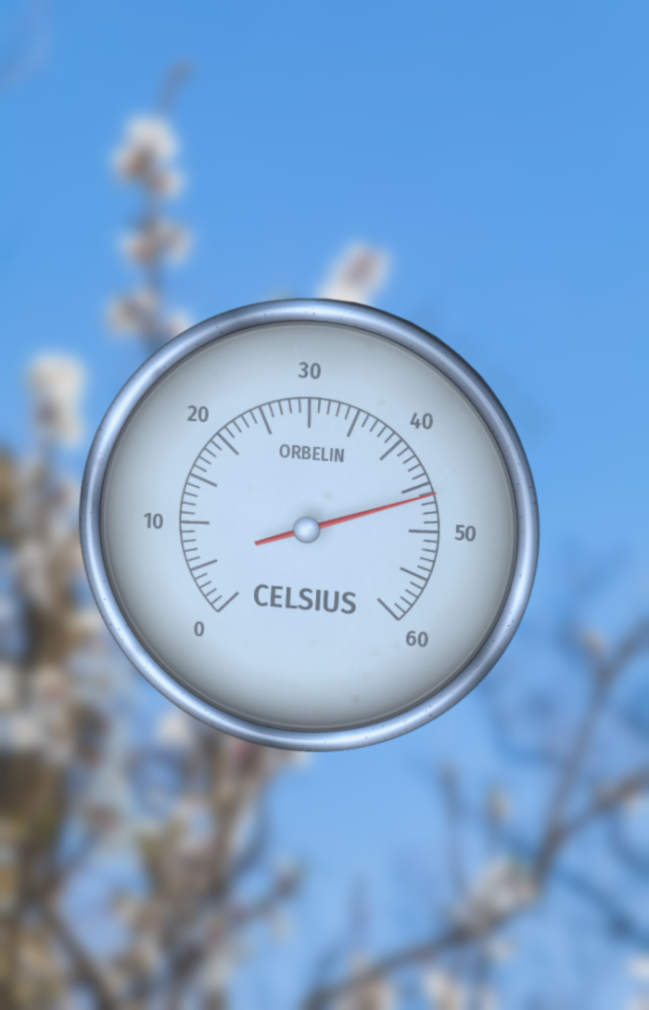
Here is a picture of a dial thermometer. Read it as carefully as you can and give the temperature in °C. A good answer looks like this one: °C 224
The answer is °C 46
